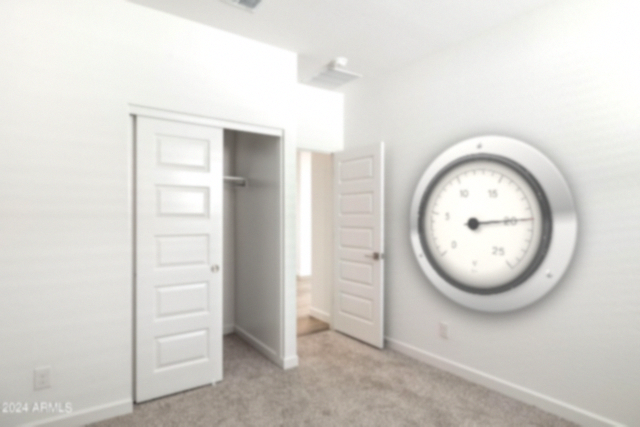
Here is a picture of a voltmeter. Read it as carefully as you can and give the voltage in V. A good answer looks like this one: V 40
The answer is V 20
